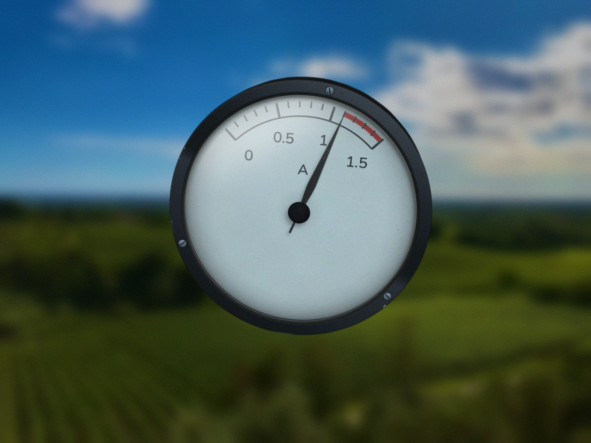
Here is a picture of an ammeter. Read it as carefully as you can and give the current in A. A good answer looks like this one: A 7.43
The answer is A 1.1
